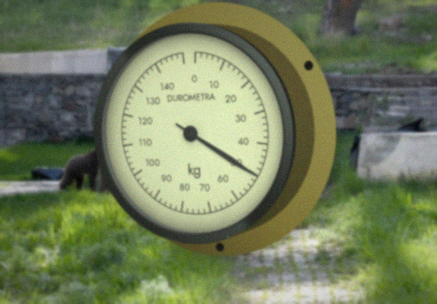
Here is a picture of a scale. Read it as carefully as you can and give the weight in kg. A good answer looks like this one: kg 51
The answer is kg 50
